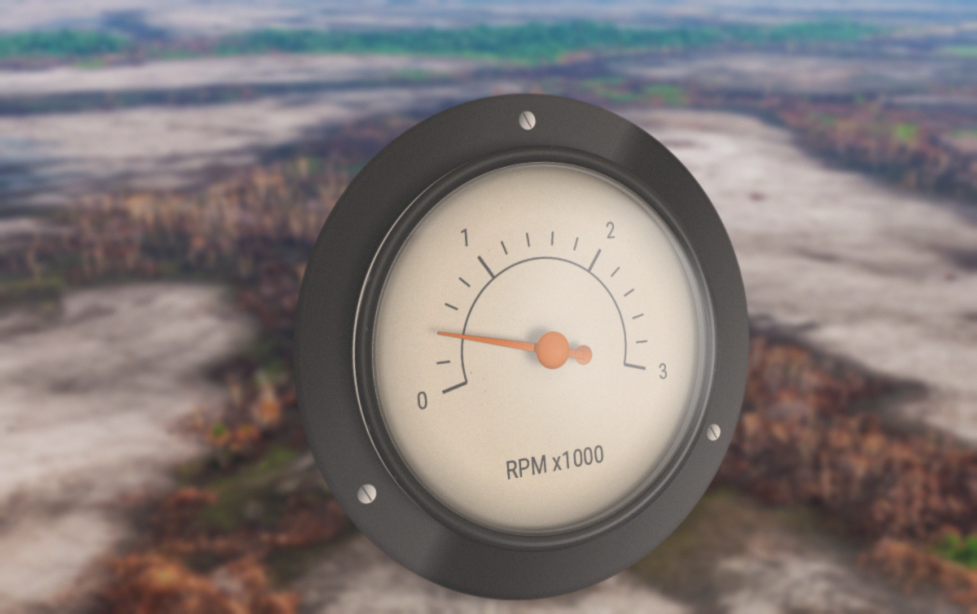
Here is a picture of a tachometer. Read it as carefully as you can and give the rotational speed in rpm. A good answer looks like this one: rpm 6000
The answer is rpm 400
